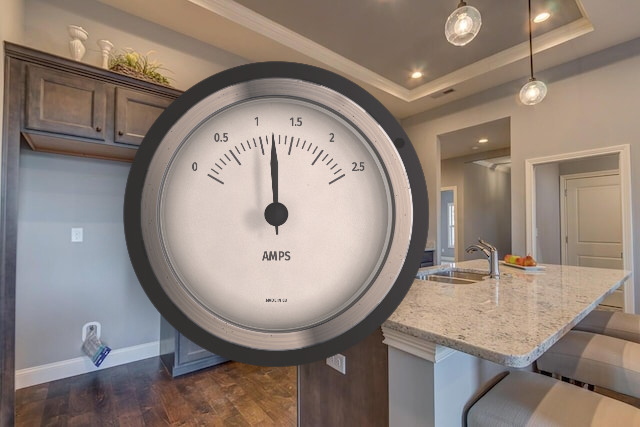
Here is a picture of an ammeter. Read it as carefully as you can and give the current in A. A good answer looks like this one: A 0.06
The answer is A 1.2
